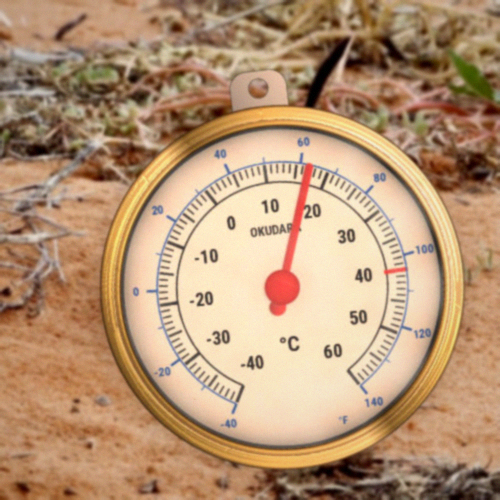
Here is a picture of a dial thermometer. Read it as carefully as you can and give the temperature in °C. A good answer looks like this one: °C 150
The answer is °C 17
